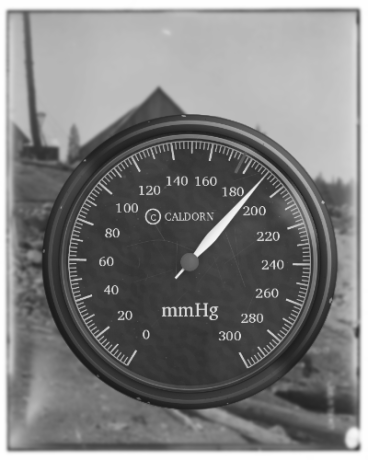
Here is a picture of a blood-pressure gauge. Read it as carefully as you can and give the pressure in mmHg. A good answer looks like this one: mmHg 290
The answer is mmHg 190
